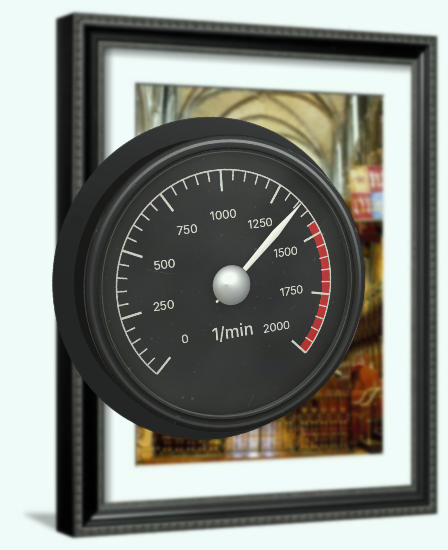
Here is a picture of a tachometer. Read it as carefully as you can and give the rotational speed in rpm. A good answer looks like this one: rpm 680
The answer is rpm 1350
